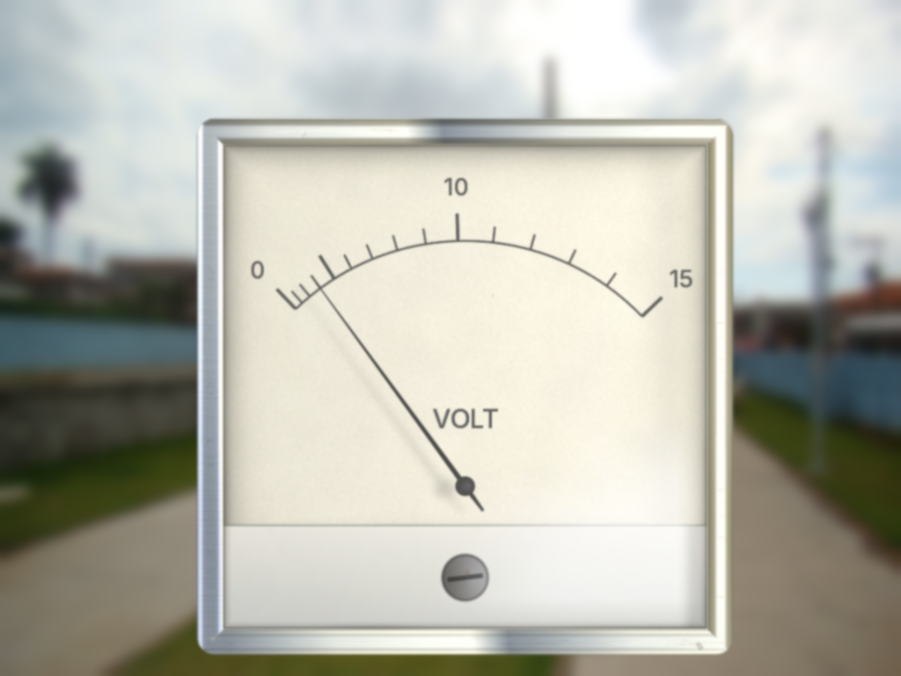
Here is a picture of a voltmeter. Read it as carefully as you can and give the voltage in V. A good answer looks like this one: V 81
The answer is V 4
